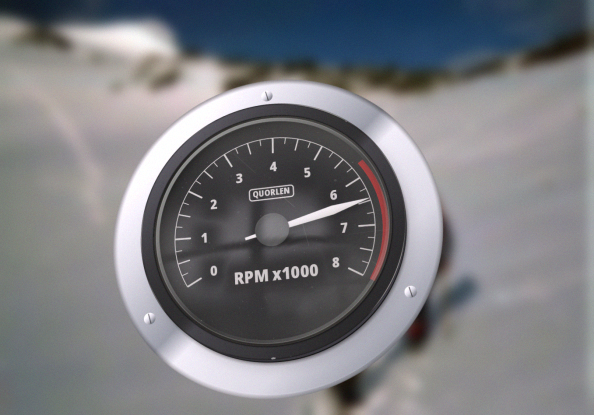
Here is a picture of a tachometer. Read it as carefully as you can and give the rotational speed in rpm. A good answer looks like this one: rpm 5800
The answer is rpm 6500
